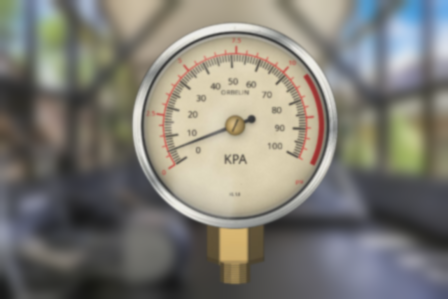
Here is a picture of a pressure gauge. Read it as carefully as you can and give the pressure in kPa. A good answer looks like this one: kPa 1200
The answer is kPa 5
